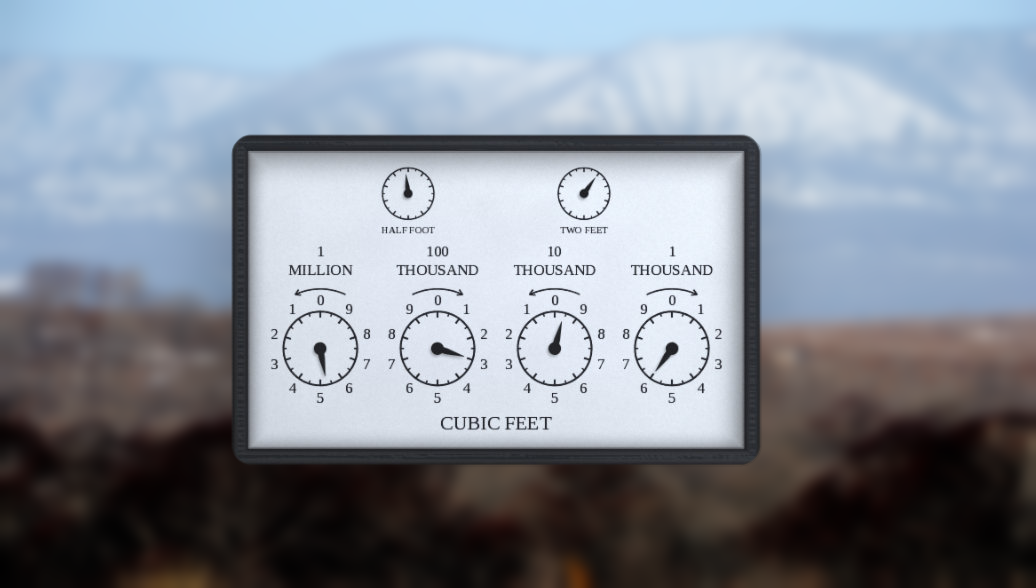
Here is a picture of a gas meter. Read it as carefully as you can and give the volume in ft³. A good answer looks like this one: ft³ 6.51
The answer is ft³ 529600
